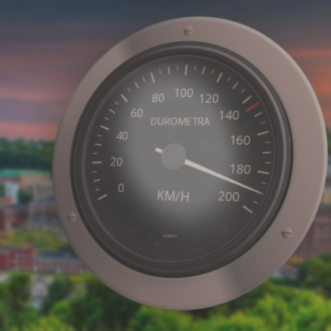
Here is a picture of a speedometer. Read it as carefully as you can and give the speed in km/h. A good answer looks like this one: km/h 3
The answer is km/h 190
